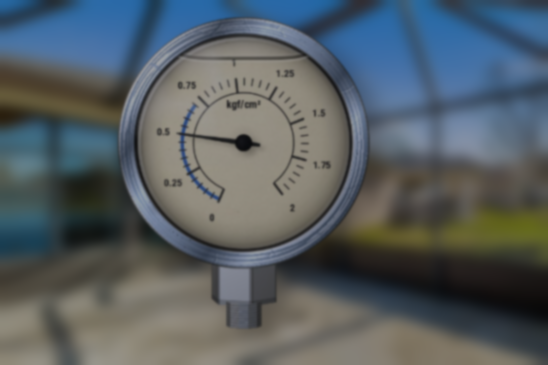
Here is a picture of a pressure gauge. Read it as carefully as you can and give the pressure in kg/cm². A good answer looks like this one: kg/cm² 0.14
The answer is kg/cm² 0.5
